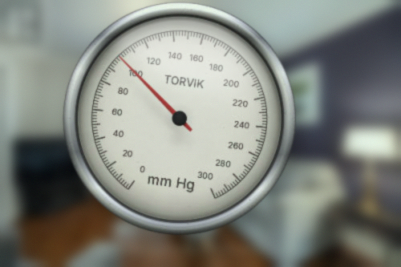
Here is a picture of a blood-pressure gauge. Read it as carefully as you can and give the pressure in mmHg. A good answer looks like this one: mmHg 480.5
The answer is mmHg 100
